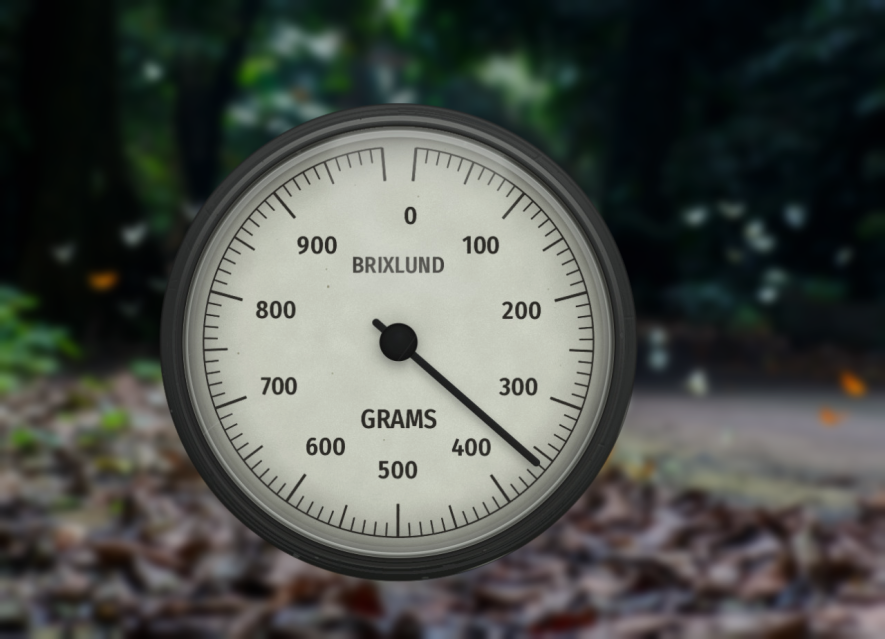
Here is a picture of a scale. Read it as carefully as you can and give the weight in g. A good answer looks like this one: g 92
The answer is g 360
